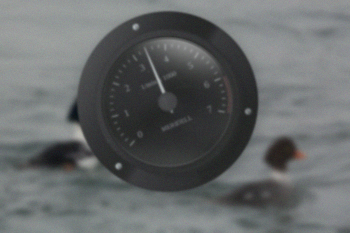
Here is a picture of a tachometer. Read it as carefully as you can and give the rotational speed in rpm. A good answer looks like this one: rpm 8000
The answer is rpm 3400
